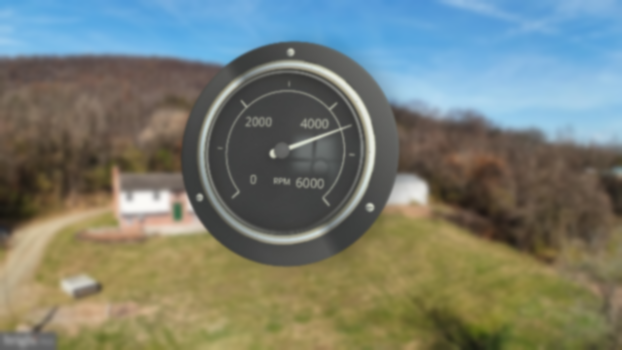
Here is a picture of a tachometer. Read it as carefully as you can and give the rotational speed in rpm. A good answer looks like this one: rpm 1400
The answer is rpm 4500
